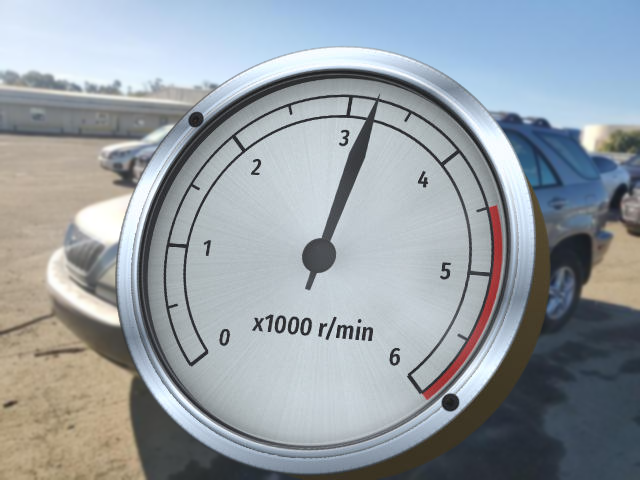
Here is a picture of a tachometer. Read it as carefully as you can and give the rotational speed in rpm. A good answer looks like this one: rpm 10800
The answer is rpm 3250
